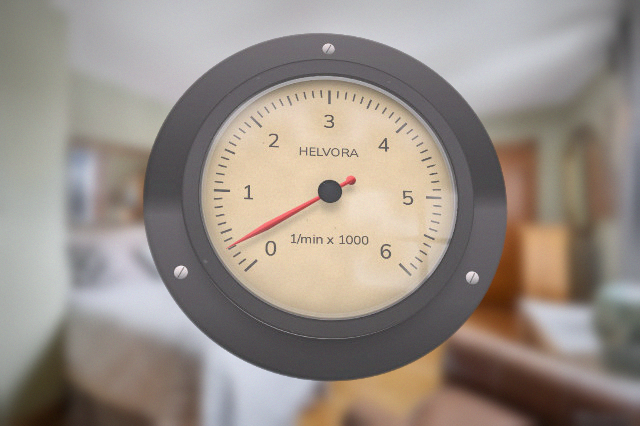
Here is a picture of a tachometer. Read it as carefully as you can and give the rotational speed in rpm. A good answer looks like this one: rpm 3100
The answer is rpm 300
